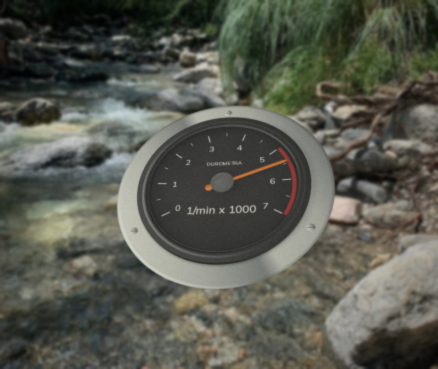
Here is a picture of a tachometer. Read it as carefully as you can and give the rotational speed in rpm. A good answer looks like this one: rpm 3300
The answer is rpm 5500
